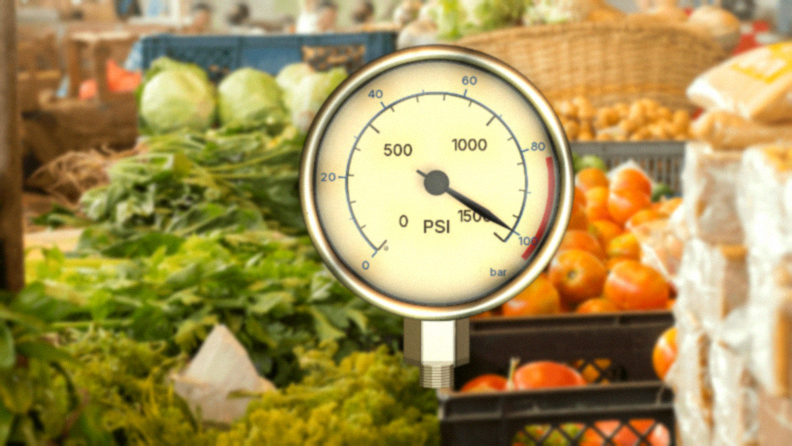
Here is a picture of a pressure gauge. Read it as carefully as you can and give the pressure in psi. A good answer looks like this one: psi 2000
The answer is psi 1450
